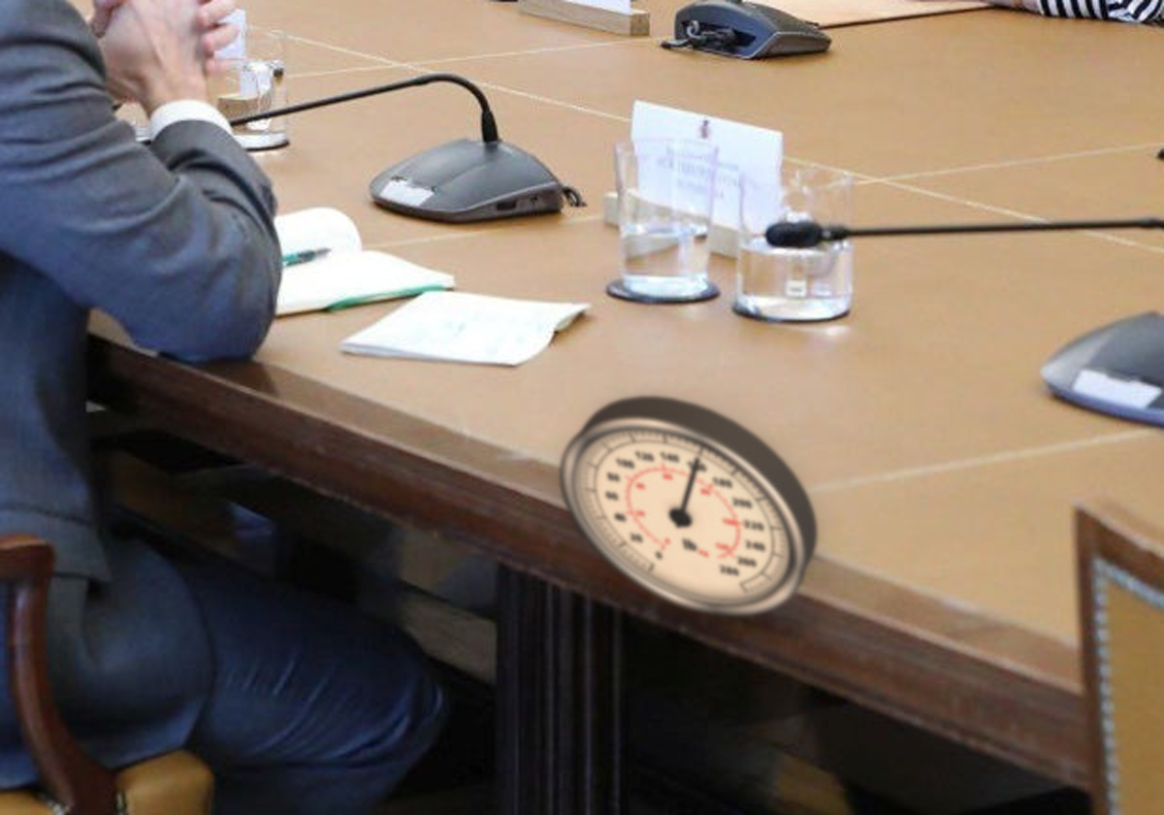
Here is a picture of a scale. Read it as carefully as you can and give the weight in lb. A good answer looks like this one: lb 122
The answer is lb 160
